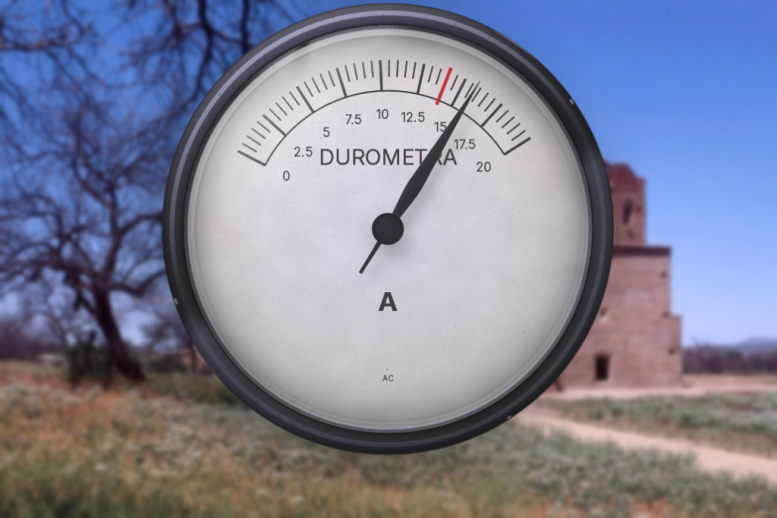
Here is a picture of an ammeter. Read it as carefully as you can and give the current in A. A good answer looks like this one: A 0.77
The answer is A 15.75
